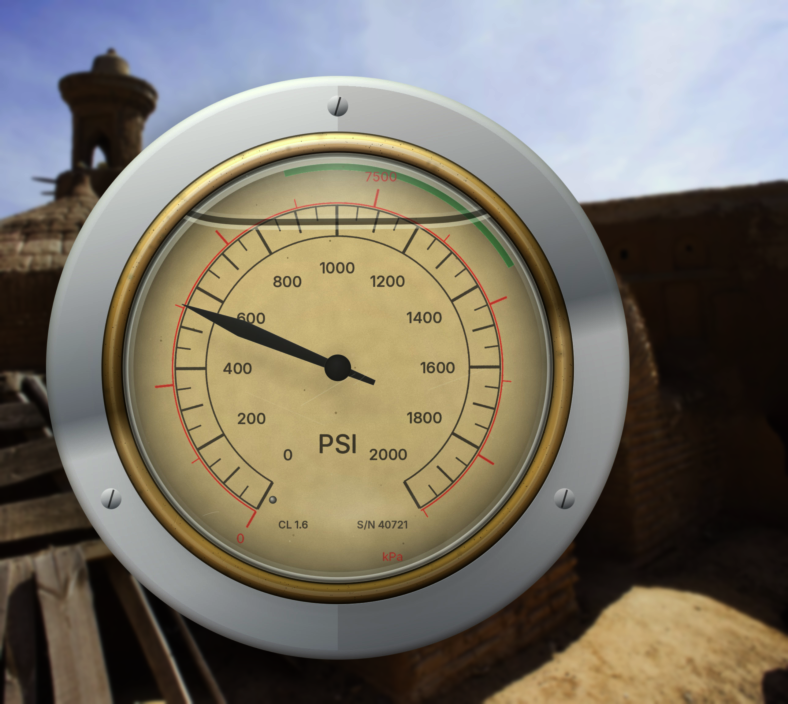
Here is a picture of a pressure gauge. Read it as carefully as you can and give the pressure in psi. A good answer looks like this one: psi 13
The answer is psi 550
